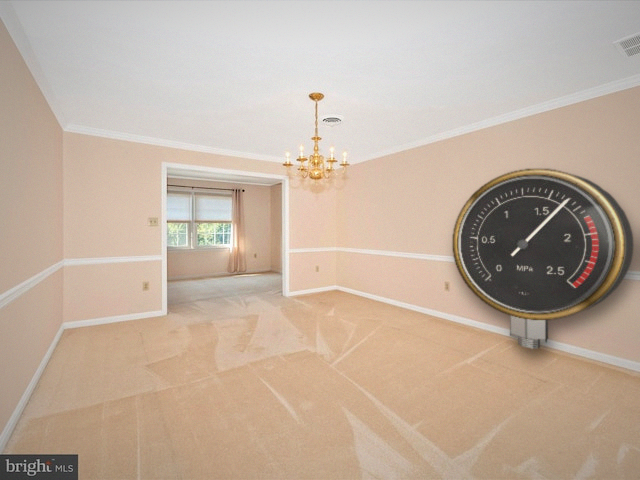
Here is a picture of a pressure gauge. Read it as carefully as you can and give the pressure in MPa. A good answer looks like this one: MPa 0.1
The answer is MPa 1.65
